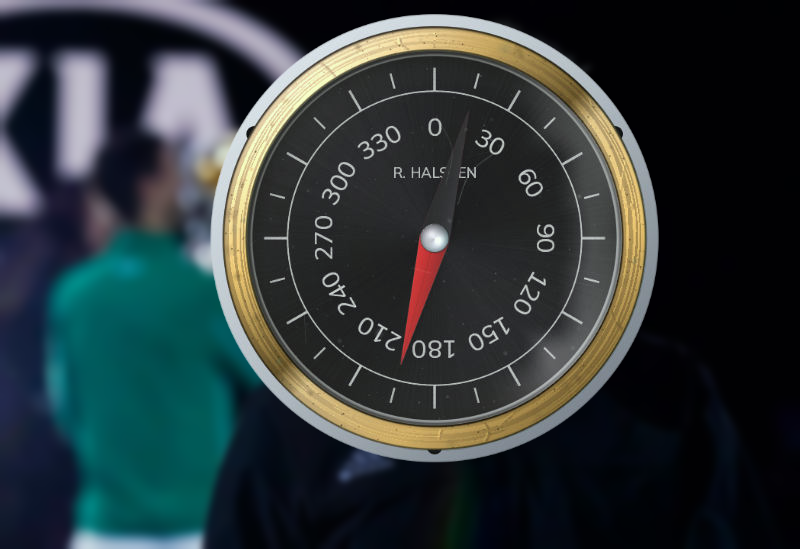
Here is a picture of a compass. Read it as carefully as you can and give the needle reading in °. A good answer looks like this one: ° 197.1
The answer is ° 195
